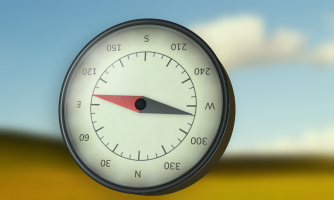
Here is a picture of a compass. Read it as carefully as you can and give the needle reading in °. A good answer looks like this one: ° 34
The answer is ° 100
